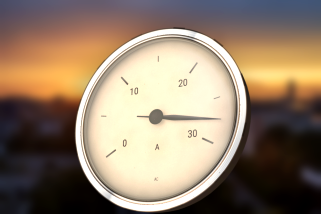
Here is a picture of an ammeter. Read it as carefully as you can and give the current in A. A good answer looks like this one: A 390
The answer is A 27.5
